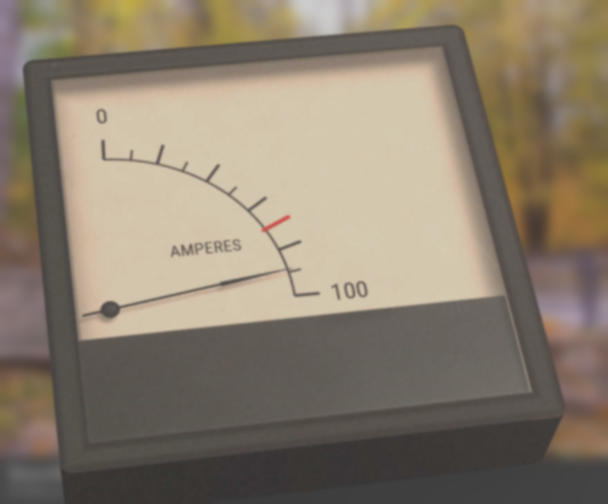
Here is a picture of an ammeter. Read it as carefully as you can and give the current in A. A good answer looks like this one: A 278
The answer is A 90
